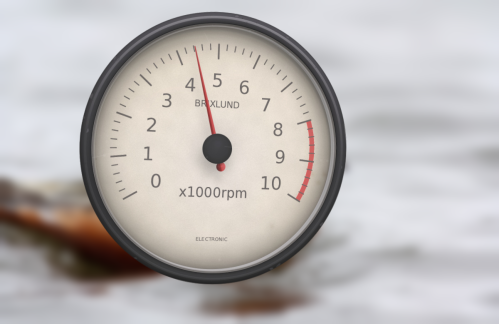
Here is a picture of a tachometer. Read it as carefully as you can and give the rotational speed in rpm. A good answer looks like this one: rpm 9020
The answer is rpm 4400
